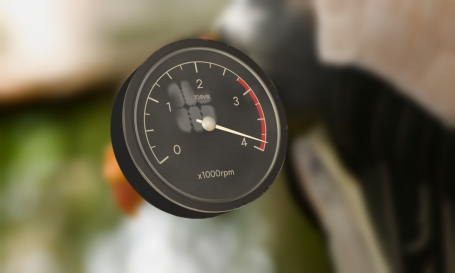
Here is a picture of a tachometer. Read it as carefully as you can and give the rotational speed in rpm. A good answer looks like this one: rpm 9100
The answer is rpm 3875
